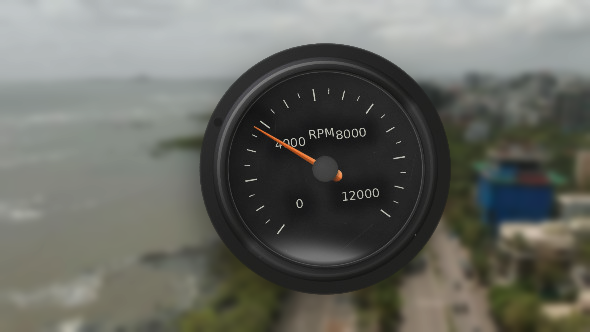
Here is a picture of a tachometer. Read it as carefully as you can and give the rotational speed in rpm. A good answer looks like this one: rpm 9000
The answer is rpm 3750
